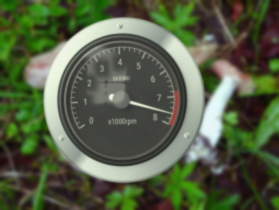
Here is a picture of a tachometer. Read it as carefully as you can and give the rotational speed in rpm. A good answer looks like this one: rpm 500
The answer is rpm 7600
